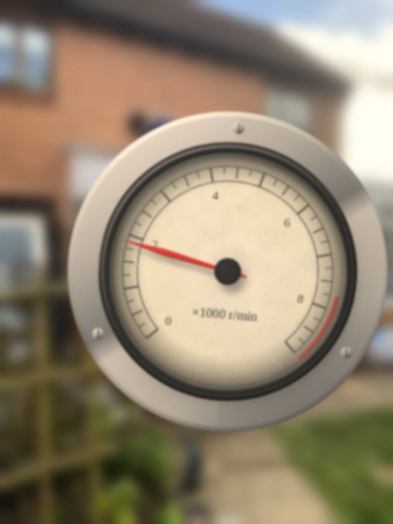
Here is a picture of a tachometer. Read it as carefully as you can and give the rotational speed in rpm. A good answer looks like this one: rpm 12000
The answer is rpm 1875
